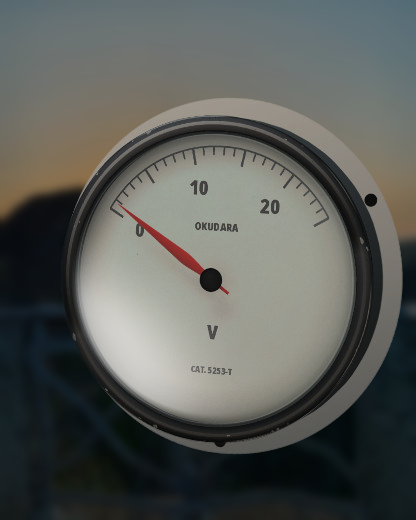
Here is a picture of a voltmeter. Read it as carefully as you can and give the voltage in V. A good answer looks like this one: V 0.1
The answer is V 1
